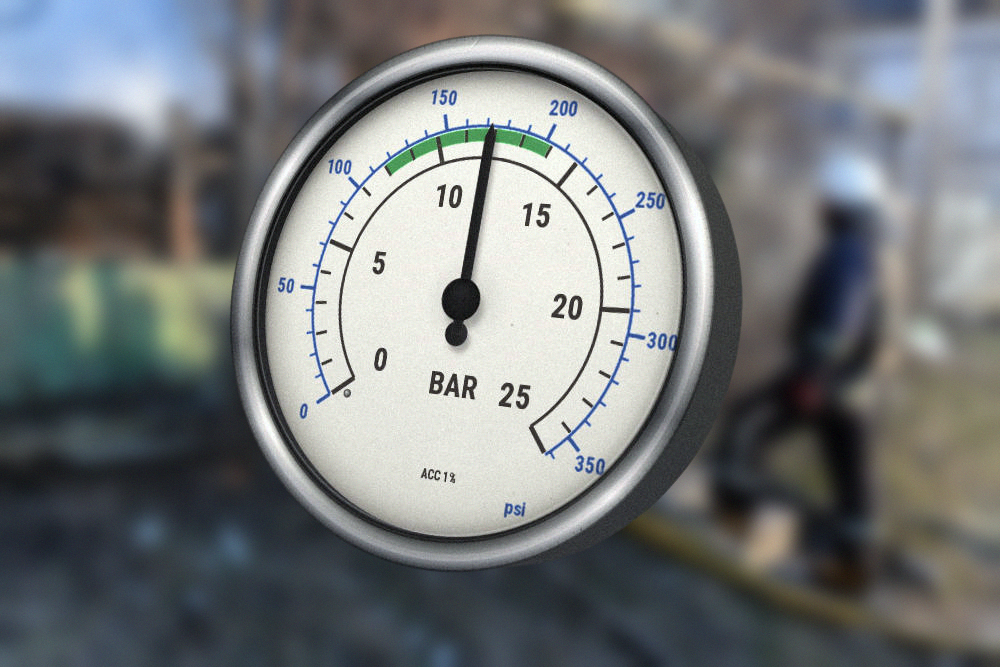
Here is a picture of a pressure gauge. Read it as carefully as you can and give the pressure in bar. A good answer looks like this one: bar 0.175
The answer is bar 12
